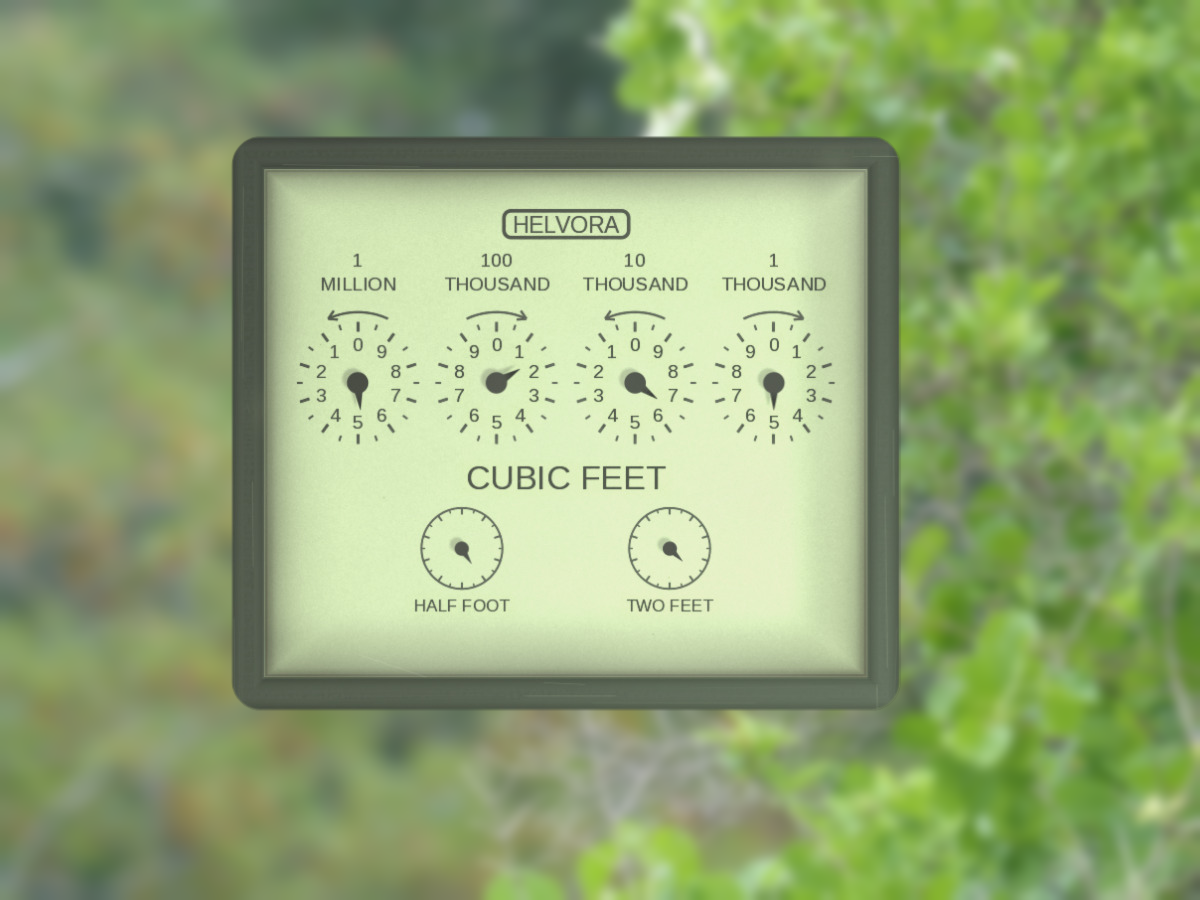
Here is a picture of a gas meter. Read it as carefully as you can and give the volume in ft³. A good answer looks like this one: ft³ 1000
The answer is ft³ 516500
